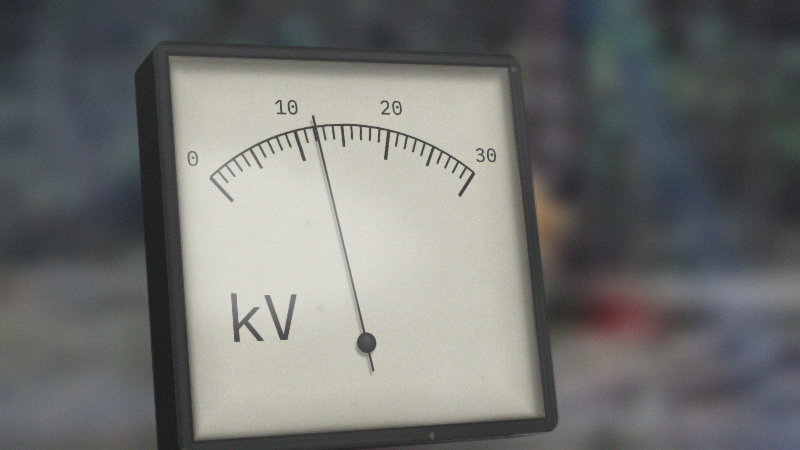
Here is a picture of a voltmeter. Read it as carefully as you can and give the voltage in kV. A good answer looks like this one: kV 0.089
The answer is kV 12
